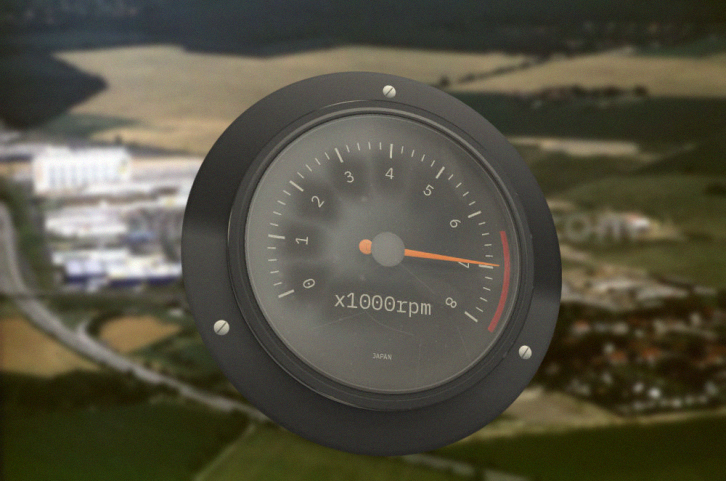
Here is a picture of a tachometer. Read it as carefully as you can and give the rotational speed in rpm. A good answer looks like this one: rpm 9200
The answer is rpm 7000
